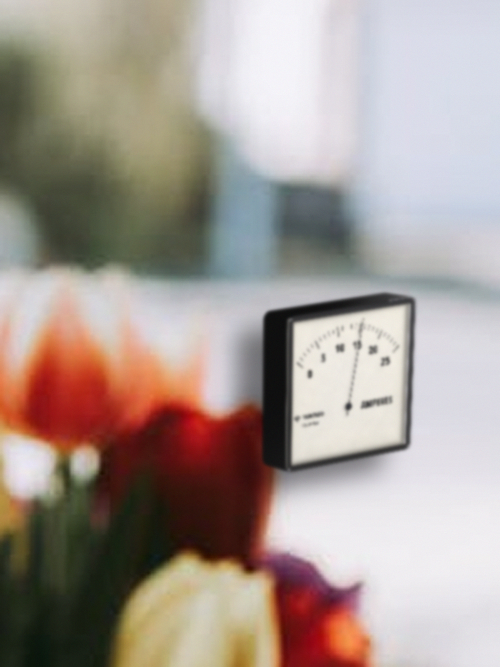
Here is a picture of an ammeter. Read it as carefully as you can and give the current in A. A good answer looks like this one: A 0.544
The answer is A 15
